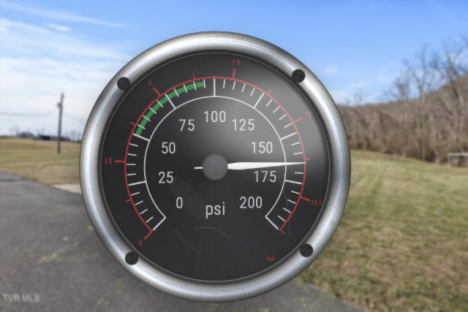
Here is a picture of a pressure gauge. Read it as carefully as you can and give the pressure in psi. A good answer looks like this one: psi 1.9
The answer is psi 165
